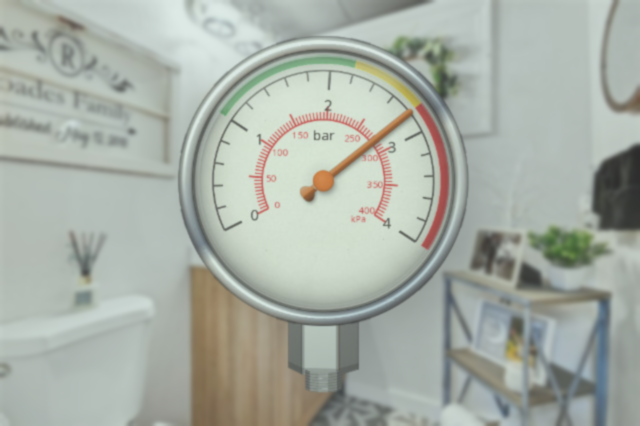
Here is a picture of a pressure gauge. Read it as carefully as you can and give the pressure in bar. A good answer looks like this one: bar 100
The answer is bar 2.8
